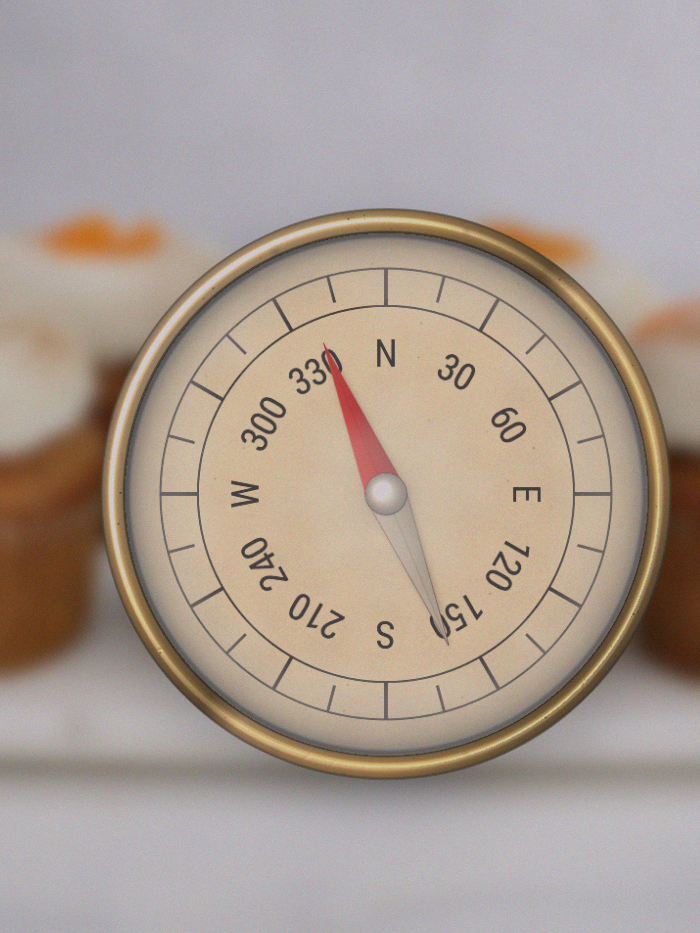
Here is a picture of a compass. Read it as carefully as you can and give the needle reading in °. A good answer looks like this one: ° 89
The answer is ° 337.5
